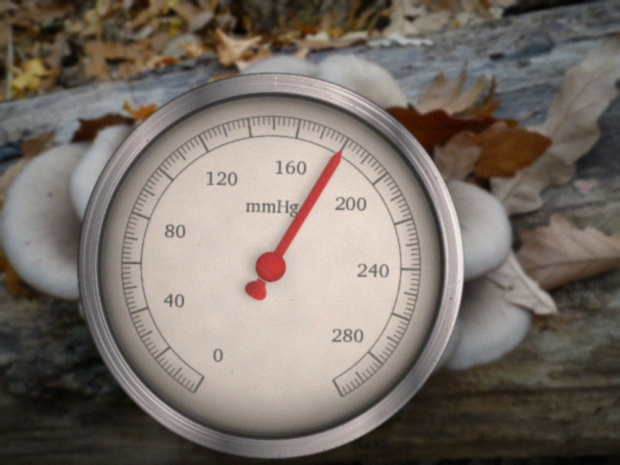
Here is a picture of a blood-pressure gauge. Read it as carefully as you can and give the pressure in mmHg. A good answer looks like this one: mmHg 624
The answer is mmHg 180
